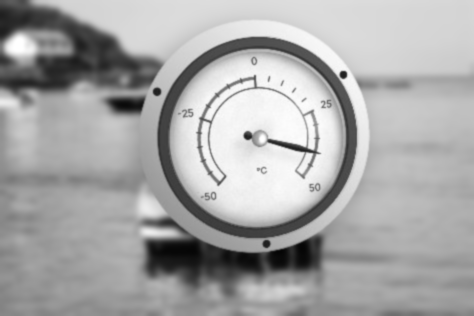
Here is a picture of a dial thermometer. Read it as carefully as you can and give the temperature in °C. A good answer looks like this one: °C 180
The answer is °C 40
